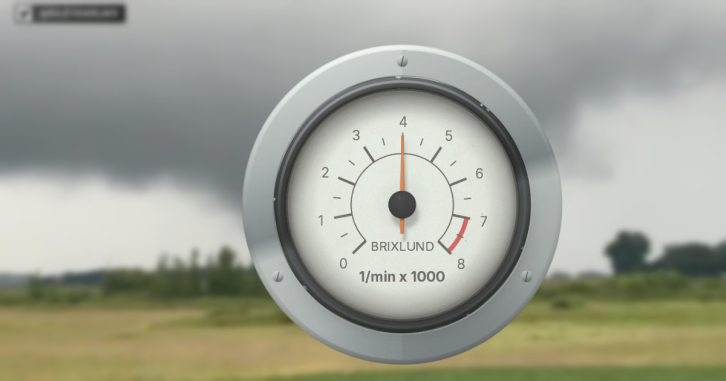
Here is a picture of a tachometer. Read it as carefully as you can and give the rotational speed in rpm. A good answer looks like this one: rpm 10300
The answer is rpm 4000
